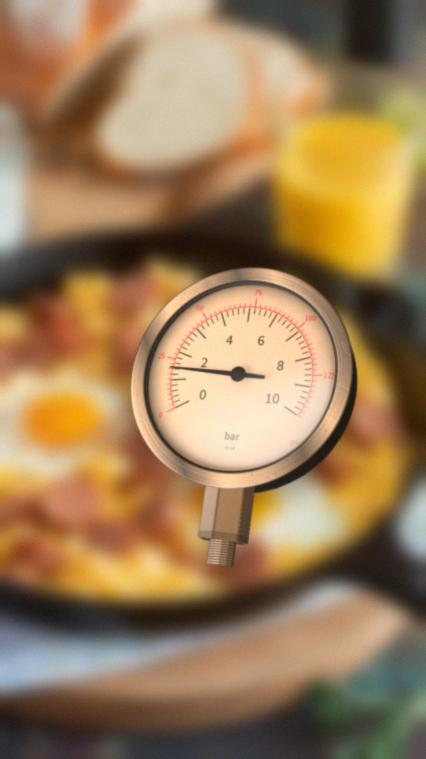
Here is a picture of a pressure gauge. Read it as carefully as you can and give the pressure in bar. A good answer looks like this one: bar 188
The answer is bar 1.4
